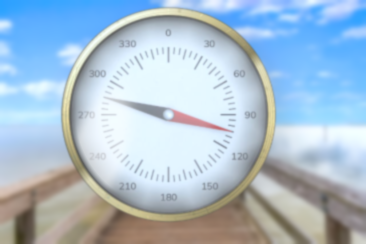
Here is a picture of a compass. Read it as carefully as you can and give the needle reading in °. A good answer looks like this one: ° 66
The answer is ° 105
